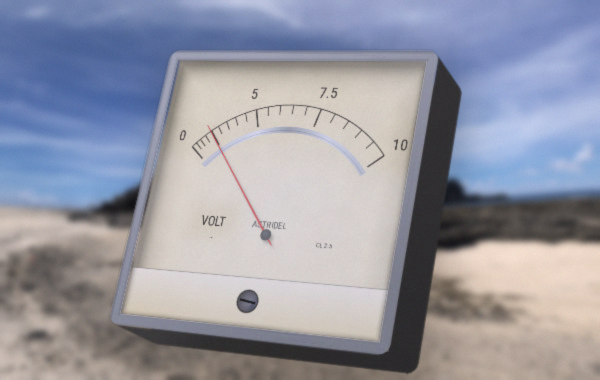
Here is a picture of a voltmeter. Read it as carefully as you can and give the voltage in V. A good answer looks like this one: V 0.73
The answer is V 2.5
